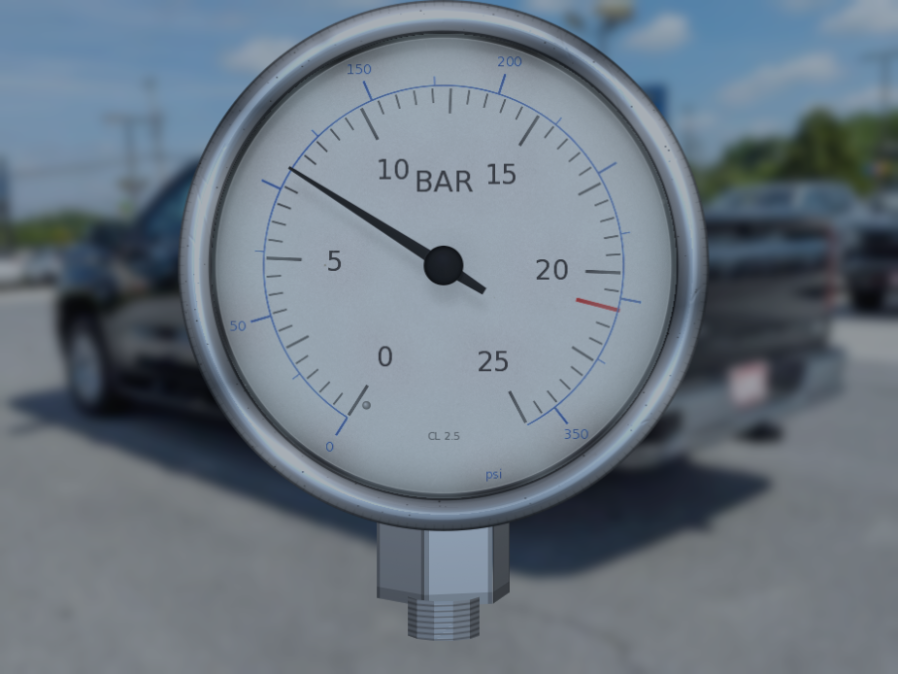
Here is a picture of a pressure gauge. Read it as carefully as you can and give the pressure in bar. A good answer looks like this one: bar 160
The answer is bar 7.5
